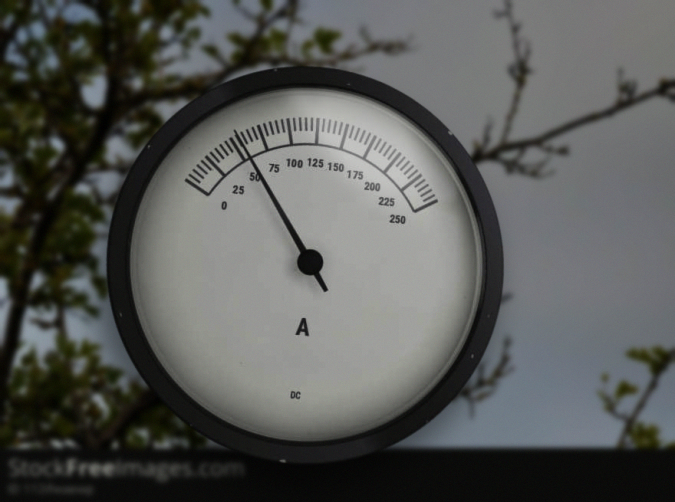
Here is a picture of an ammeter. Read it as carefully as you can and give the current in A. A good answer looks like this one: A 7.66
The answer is A 55
